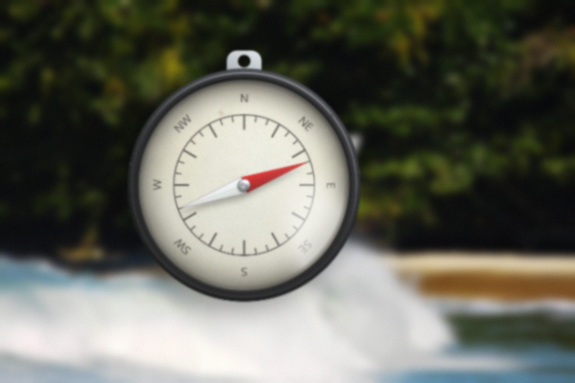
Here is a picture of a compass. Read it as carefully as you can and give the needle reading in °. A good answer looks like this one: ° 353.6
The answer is ° 70
